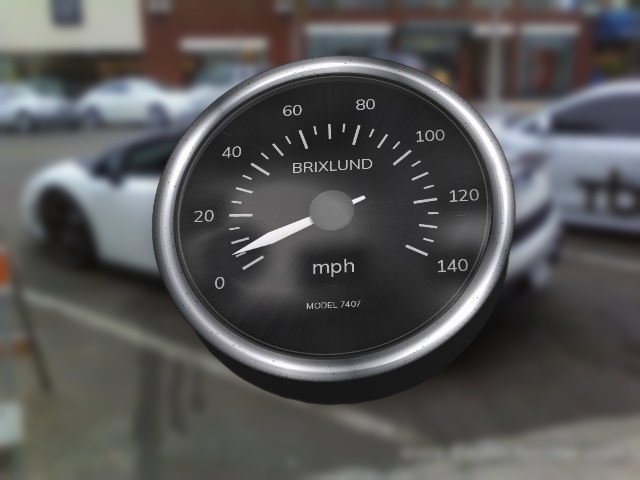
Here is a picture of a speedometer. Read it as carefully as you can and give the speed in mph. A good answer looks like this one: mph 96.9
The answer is mph 5
